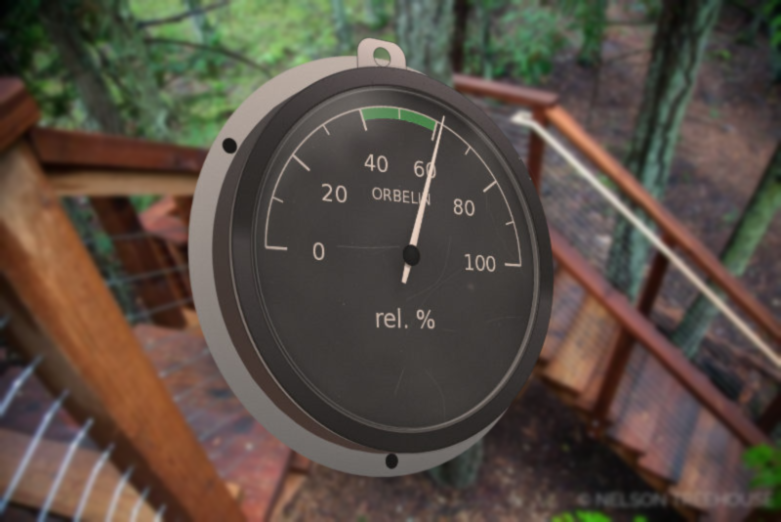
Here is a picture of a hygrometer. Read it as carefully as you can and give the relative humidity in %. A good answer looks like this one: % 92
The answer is % 60
